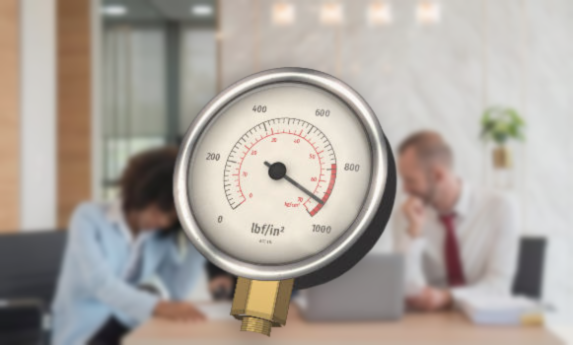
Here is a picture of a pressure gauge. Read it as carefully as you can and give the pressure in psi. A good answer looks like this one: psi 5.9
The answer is psi 940
